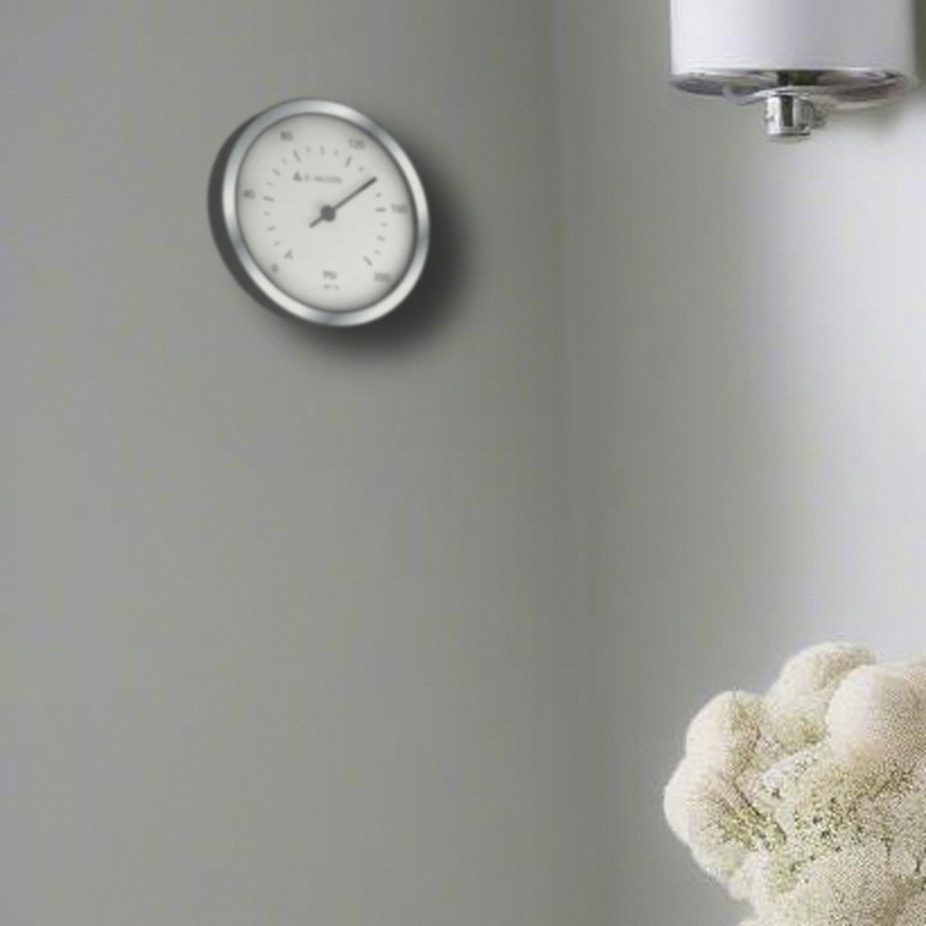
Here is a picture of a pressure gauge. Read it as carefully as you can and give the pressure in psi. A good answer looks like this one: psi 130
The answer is psi 140
